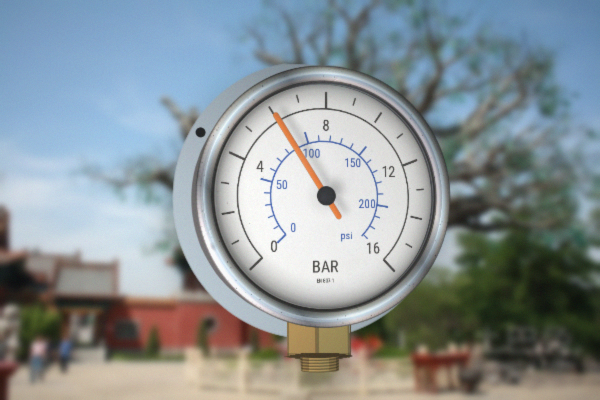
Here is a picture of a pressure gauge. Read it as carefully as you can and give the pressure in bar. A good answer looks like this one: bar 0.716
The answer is bar 6
